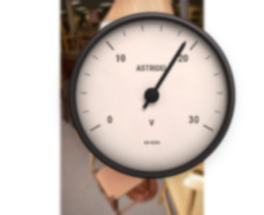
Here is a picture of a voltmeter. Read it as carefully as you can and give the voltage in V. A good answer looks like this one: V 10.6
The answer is V 19
